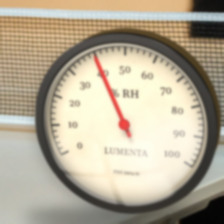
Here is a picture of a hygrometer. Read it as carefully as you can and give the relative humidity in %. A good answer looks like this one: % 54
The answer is % 40
